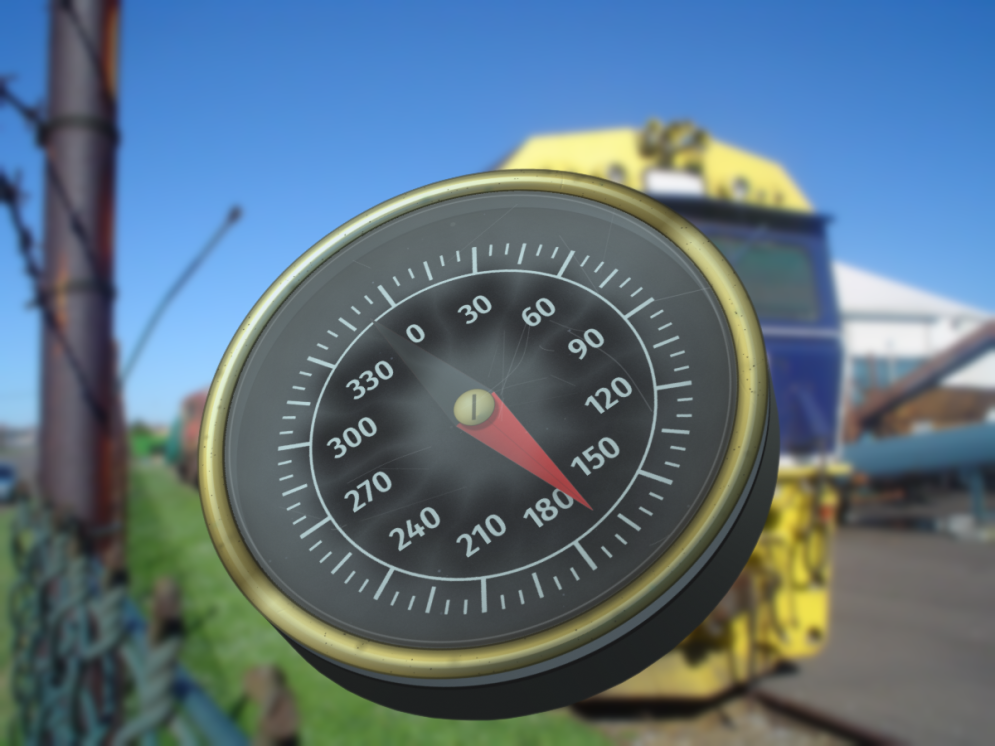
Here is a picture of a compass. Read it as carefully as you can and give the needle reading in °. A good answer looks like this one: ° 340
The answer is ° 170
